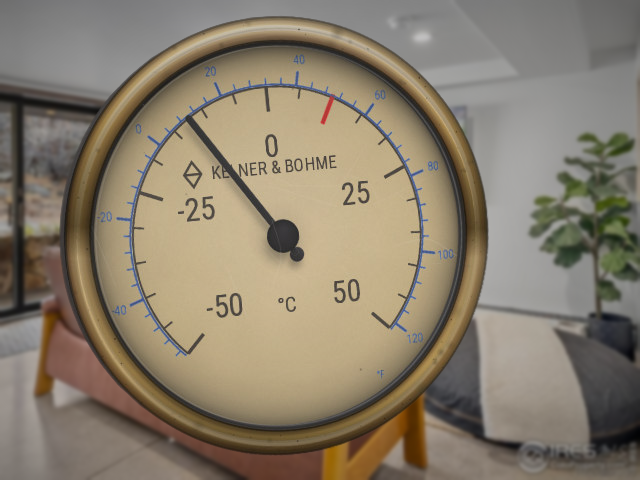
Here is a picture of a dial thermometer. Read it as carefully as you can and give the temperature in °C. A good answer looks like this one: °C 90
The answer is °C -12.5
